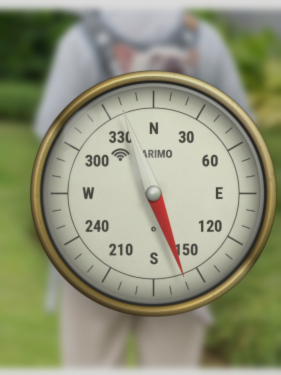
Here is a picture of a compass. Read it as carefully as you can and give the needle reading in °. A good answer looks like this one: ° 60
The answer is ° 160
